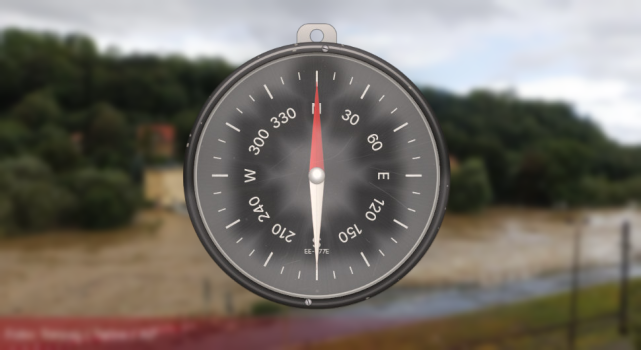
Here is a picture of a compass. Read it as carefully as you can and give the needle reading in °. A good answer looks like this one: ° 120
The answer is ° 0
